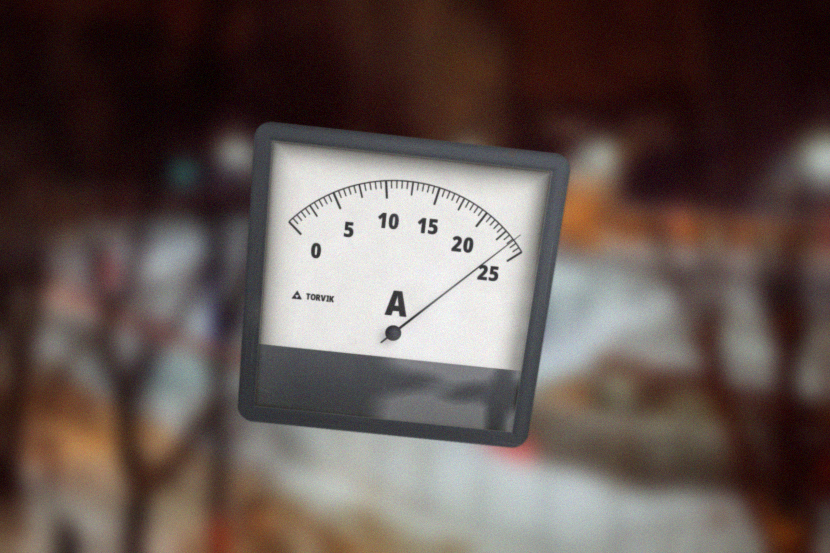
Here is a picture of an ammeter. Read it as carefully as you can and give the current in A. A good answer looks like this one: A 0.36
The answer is A 23.5
